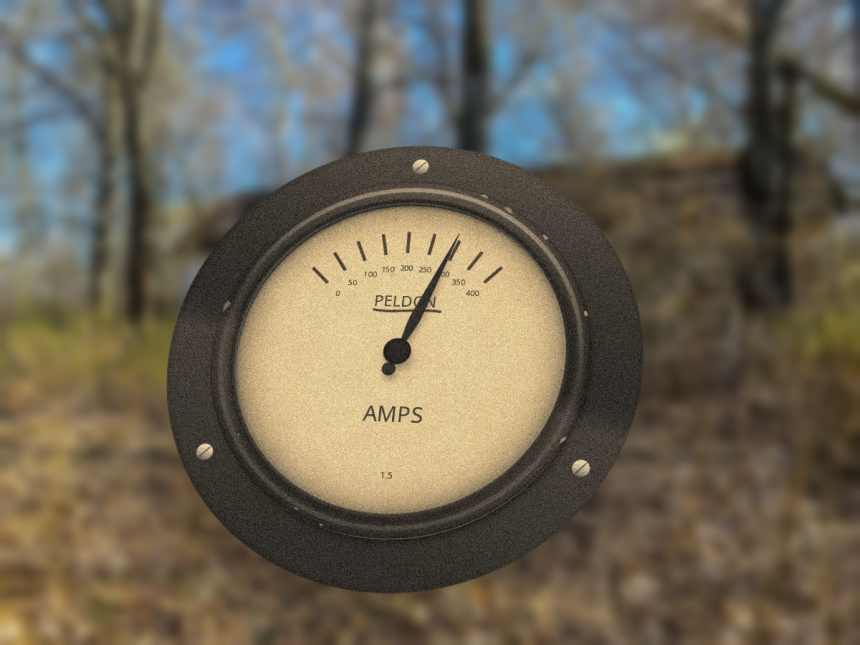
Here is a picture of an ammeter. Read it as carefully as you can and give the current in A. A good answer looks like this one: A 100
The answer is A 300
